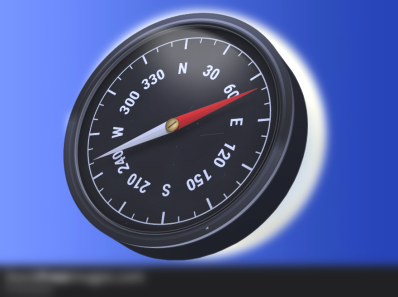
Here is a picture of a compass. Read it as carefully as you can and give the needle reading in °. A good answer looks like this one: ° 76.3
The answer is ° 70
